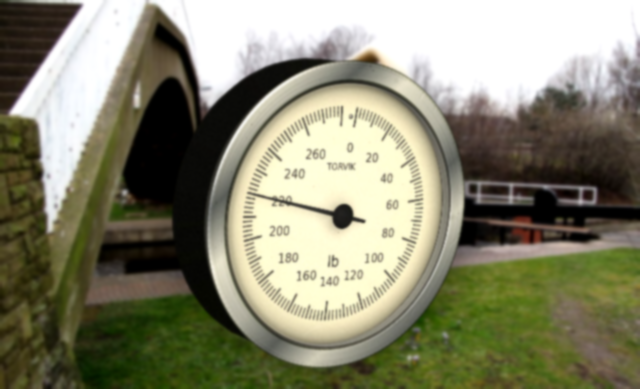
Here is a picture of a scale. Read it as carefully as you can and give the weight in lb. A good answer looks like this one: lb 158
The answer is lb 220
